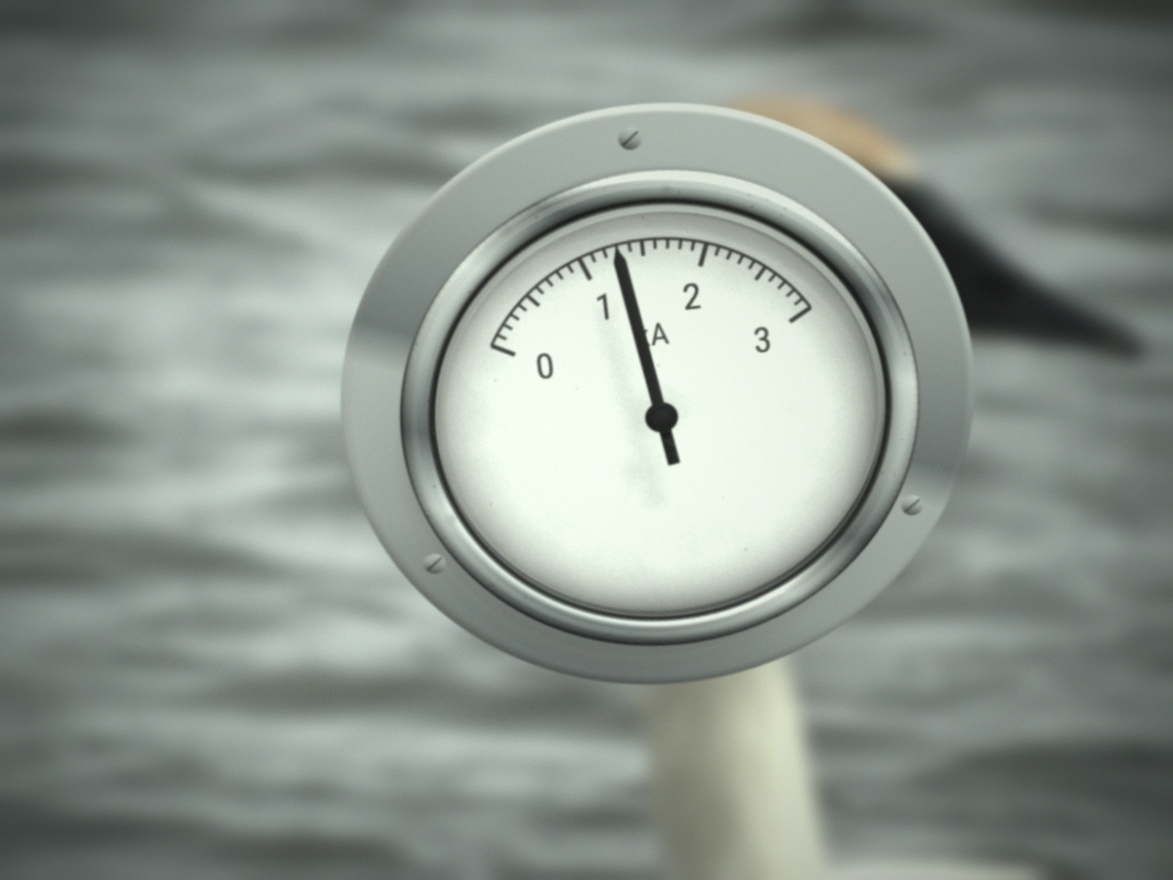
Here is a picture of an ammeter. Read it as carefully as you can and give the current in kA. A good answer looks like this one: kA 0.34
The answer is kA 1.3
